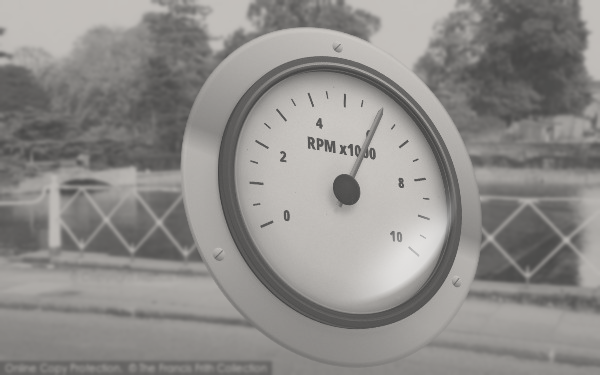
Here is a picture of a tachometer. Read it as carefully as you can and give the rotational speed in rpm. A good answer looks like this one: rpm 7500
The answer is rpm 6000
